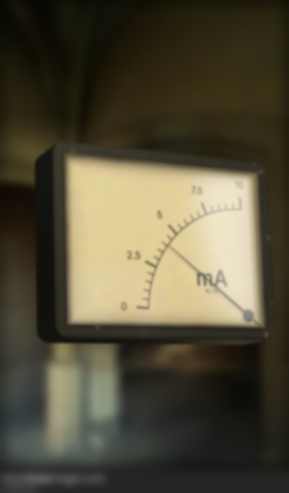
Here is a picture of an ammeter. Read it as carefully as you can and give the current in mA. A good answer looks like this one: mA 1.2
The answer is mA 4
